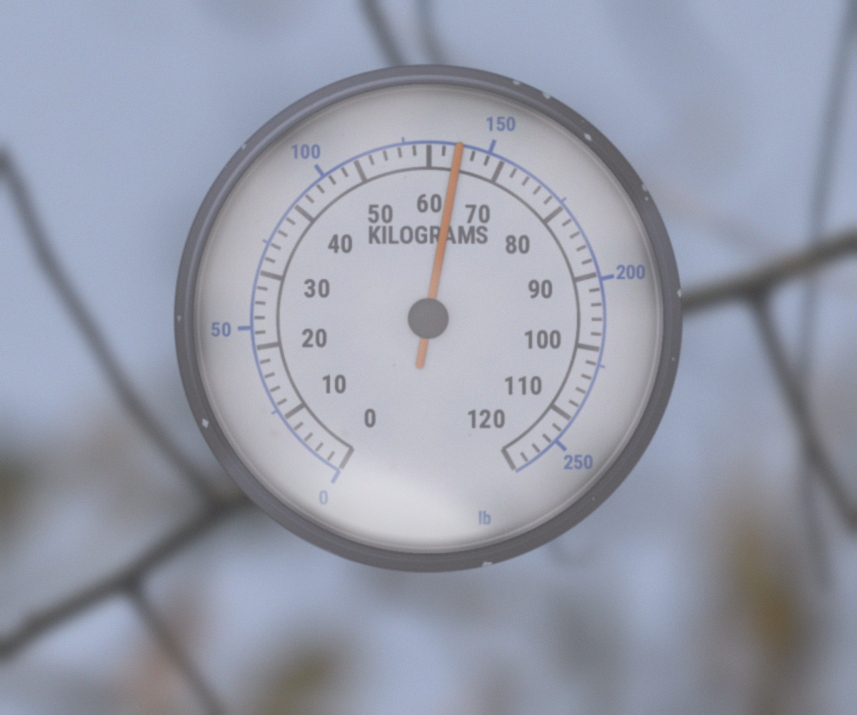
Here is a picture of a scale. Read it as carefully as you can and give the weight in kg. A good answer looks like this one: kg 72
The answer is kg 64
